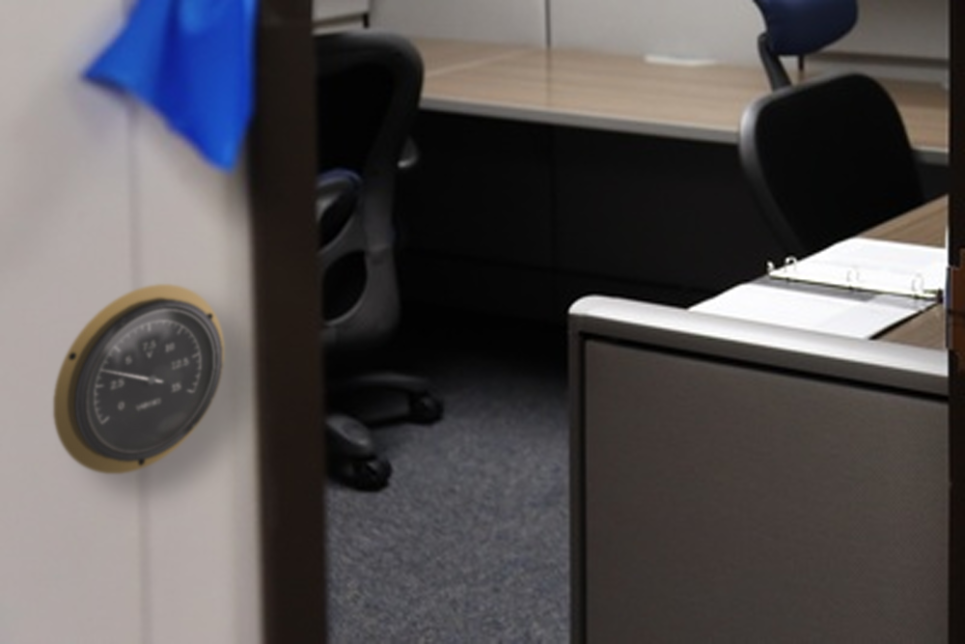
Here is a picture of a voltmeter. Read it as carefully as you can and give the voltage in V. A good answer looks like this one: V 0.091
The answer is V 3.5
